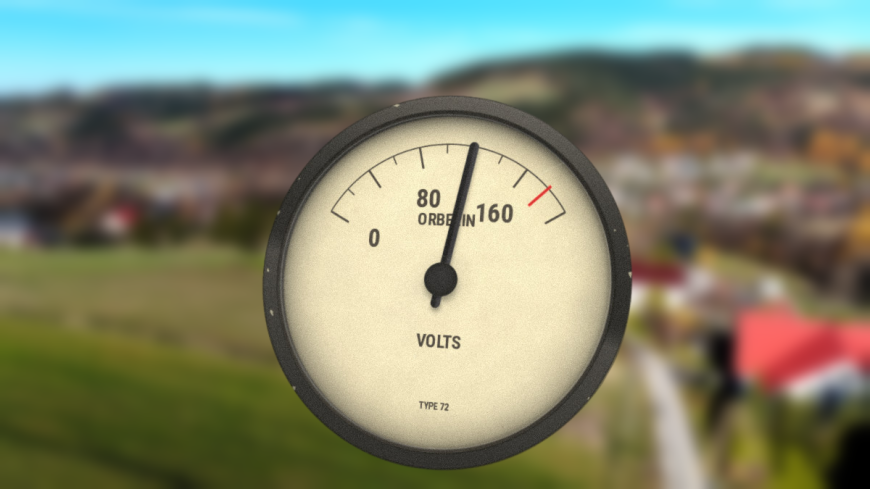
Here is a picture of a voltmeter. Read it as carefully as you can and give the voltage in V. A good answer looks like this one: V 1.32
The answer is V 120
